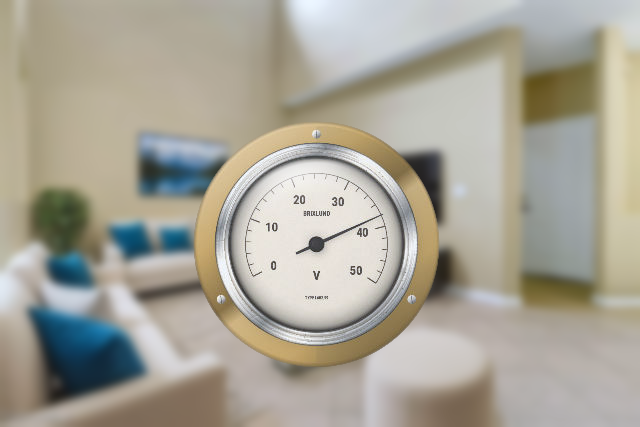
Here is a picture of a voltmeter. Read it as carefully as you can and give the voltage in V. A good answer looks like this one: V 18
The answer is V 38
